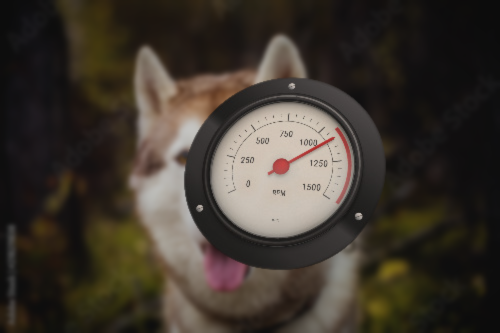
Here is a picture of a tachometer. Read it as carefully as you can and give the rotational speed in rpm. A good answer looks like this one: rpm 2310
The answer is rpm 1100
